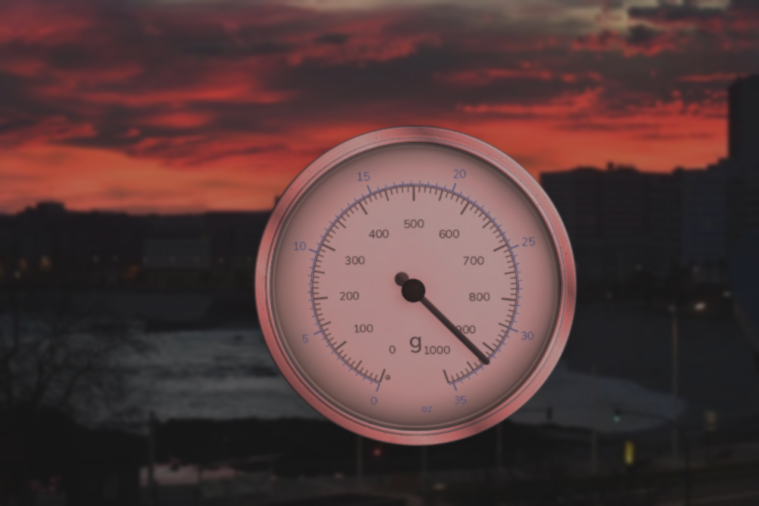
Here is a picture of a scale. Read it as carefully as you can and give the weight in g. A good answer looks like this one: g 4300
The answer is g 920
